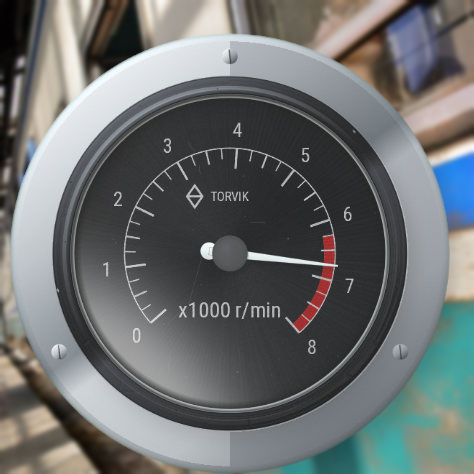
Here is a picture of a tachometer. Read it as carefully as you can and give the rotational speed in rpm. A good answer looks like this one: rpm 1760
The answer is rpm 6750
